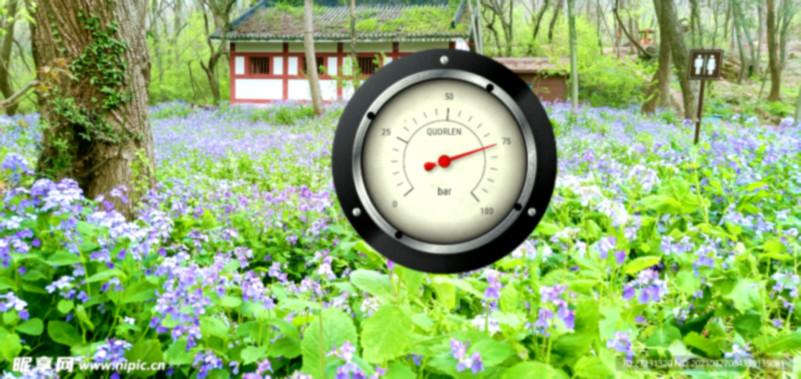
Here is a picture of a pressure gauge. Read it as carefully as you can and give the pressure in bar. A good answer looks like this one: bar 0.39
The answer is bar 75
